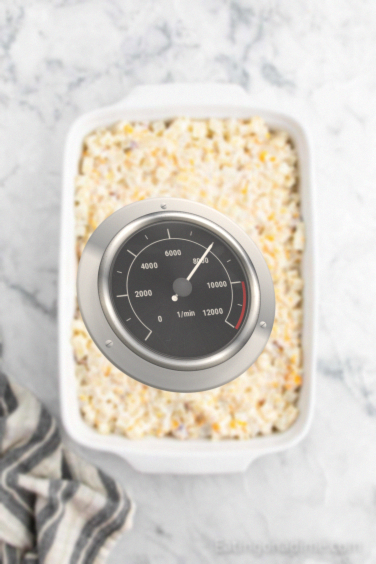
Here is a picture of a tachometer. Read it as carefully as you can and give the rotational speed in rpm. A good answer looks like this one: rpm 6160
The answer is rpm 8000
